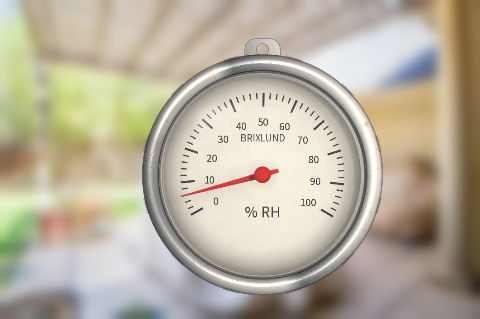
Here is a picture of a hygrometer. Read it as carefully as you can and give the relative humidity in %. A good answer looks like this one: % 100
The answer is % 6
